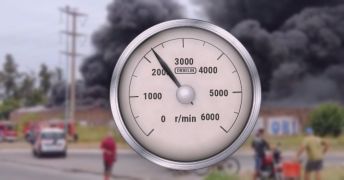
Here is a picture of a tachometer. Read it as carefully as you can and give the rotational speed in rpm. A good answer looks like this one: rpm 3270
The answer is rpm 2250
